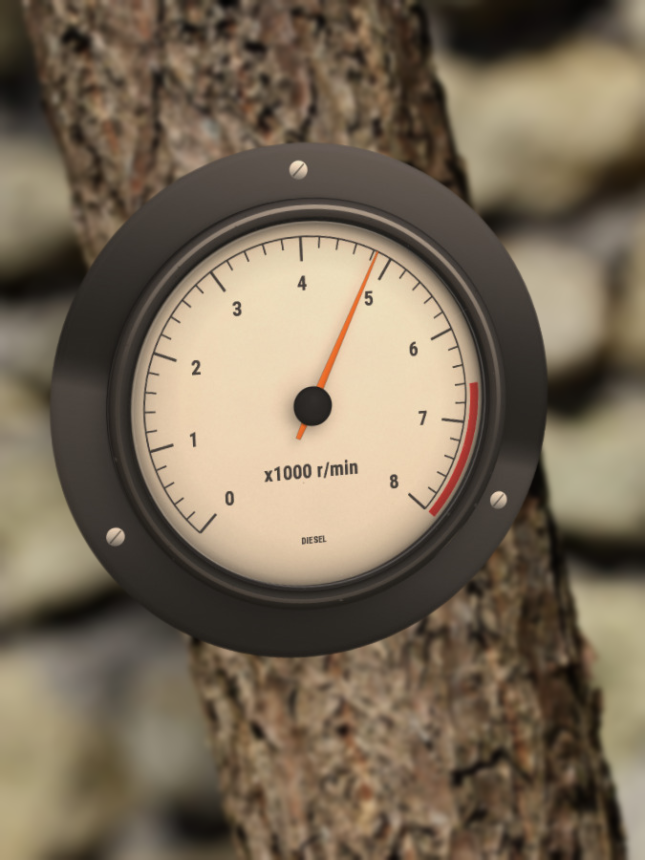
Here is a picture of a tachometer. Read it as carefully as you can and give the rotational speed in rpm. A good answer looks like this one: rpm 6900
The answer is rpm 4800
